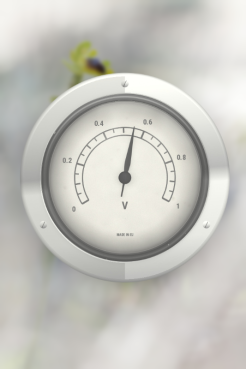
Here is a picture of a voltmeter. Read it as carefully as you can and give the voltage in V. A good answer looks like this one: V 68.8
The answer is V 0.55
